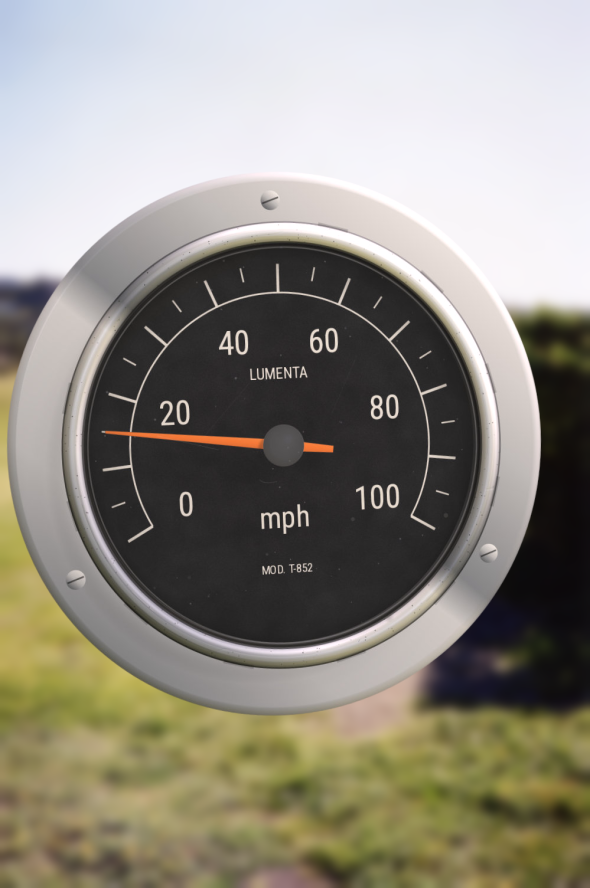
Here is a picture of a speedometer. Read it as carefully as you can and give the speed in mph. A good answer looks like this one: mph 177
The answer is mph 15
